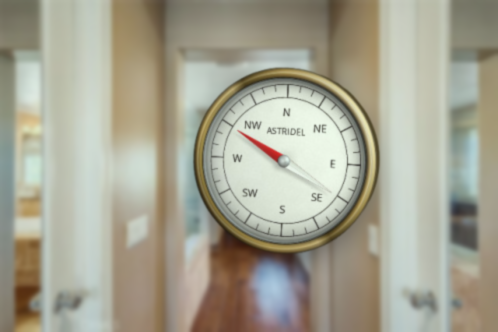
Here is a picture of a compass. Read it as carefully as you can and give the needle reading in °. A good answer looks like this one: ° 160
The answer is ° 300
